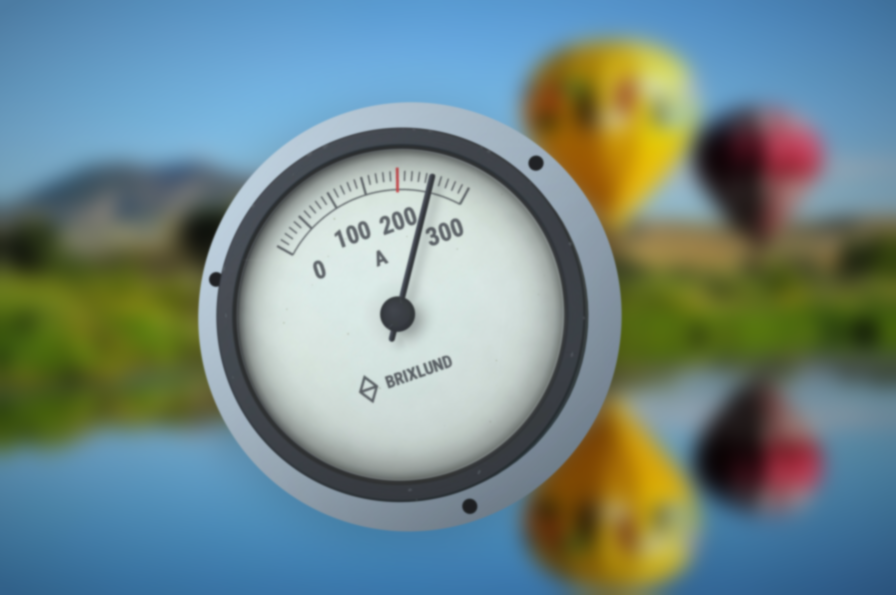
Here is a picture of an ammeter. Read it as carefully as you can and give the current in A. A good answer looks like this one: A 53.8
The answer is A 250
